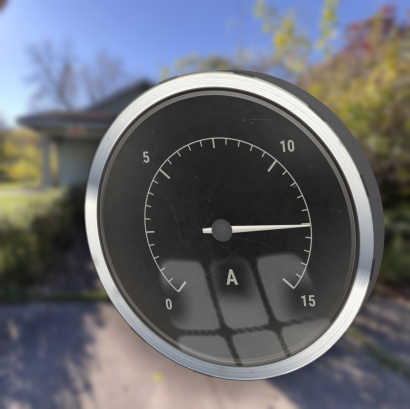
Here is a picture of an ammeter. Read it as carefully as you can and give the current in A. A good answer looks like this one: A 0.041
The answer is A 12.5
